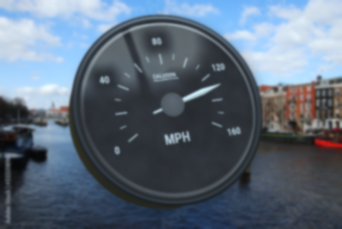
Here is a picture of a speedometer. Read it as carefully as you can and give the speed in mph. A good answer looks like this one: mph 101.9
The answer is mph 130
